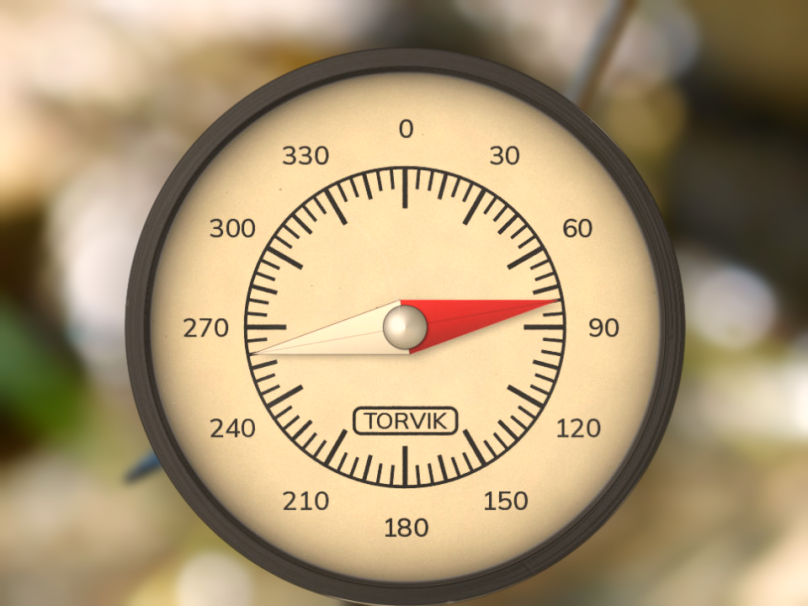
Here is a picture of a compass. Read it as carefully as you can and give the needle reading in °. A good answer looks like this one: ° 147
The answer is ° 80
